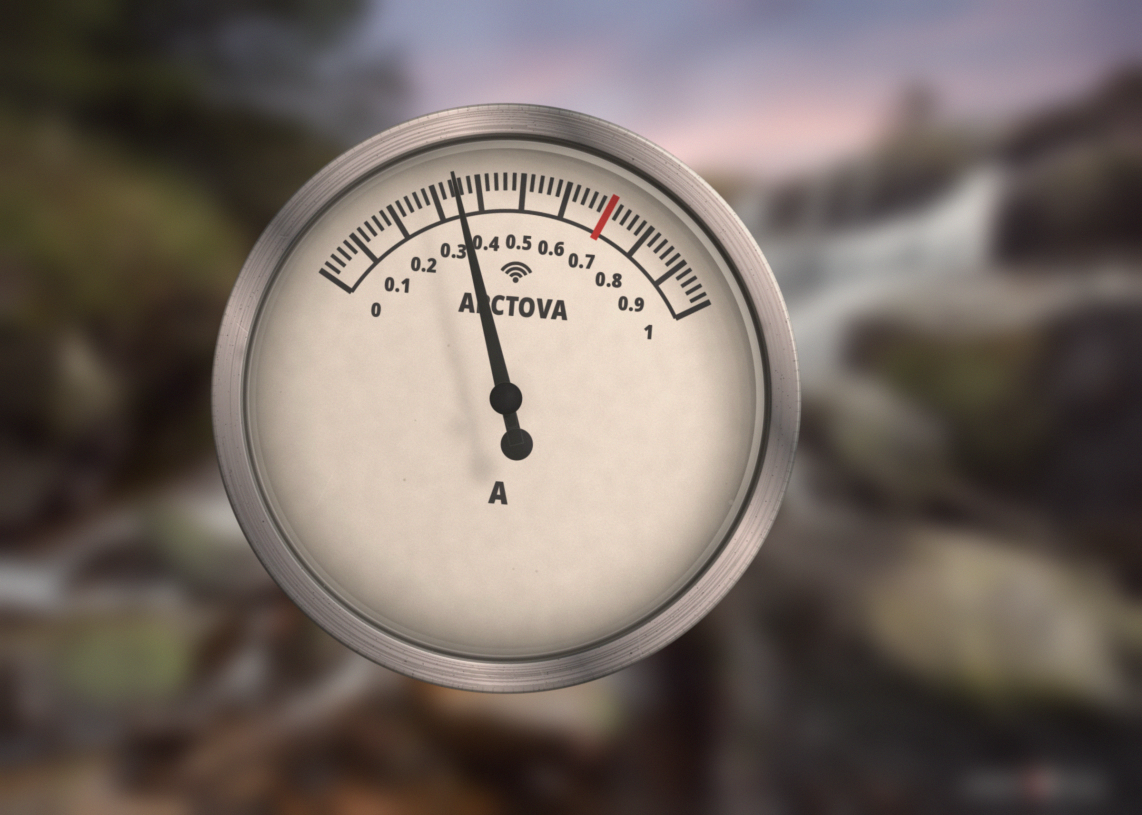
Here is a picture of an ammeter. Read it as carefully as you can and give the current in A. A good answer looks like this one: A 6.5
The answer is A 0.35
